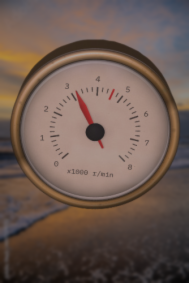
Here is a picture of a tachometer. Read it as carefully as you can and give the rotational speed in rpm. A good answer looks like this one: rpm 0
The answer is rpm 3200
